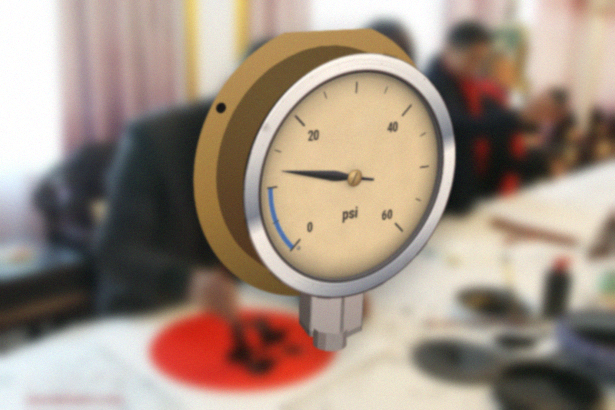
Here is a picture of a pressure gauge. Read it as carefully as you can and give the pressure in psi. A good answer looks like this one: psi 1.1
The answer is psi 12.5
